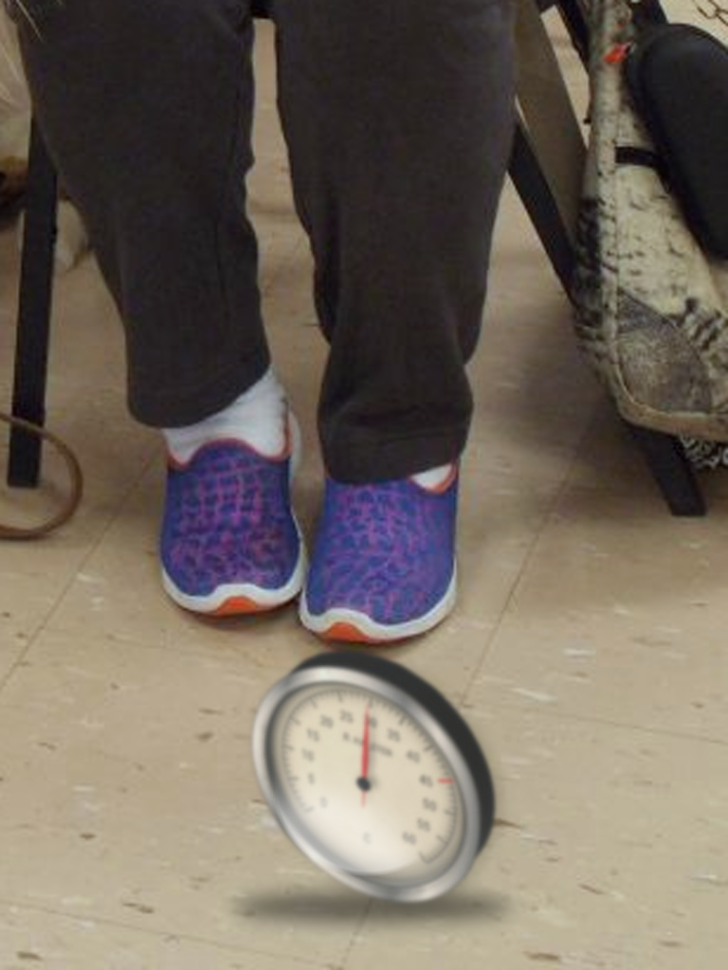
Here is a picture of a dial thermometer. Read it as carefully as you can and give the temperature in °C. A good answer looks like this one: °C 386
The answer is °C 30
